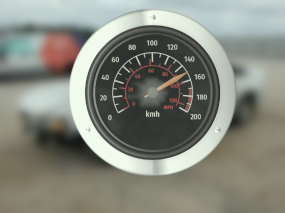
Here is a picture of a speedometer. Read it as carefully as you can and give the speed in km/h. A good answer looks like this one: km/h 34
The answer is km/h 150
